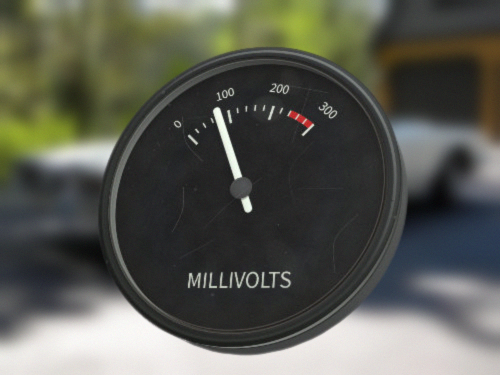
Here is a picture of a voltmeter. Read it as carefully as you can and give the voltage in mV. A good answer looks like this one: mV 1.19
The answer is mV 80
